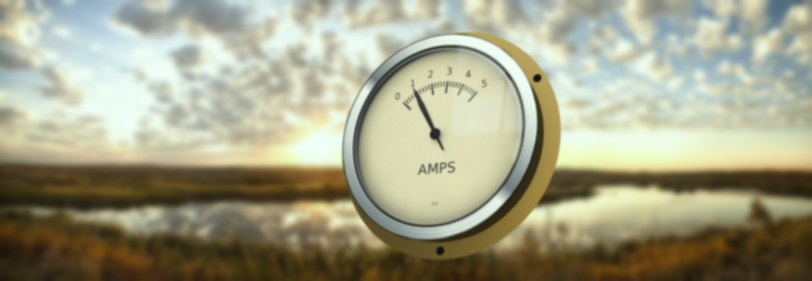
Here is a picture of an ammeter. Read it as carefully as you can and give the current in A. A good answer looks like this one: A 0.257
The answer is A 1
